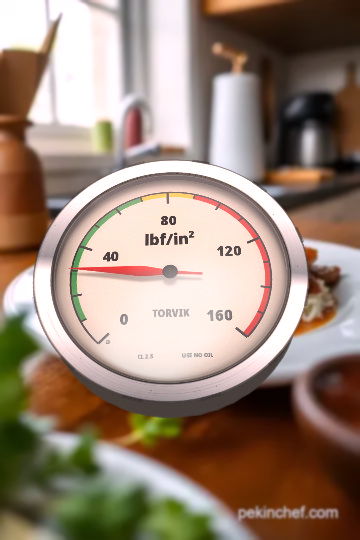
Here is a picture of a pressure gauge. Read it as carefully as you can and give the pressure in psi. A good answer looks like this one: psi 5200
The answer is psi 30
